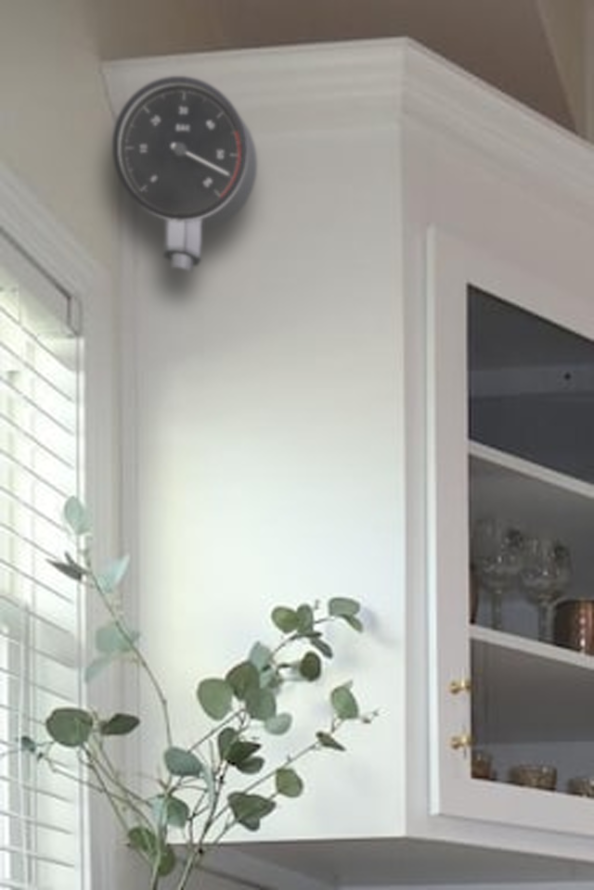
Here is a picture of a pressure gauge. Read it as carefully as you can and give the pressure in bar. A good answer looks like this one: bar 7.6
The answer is bar 55
